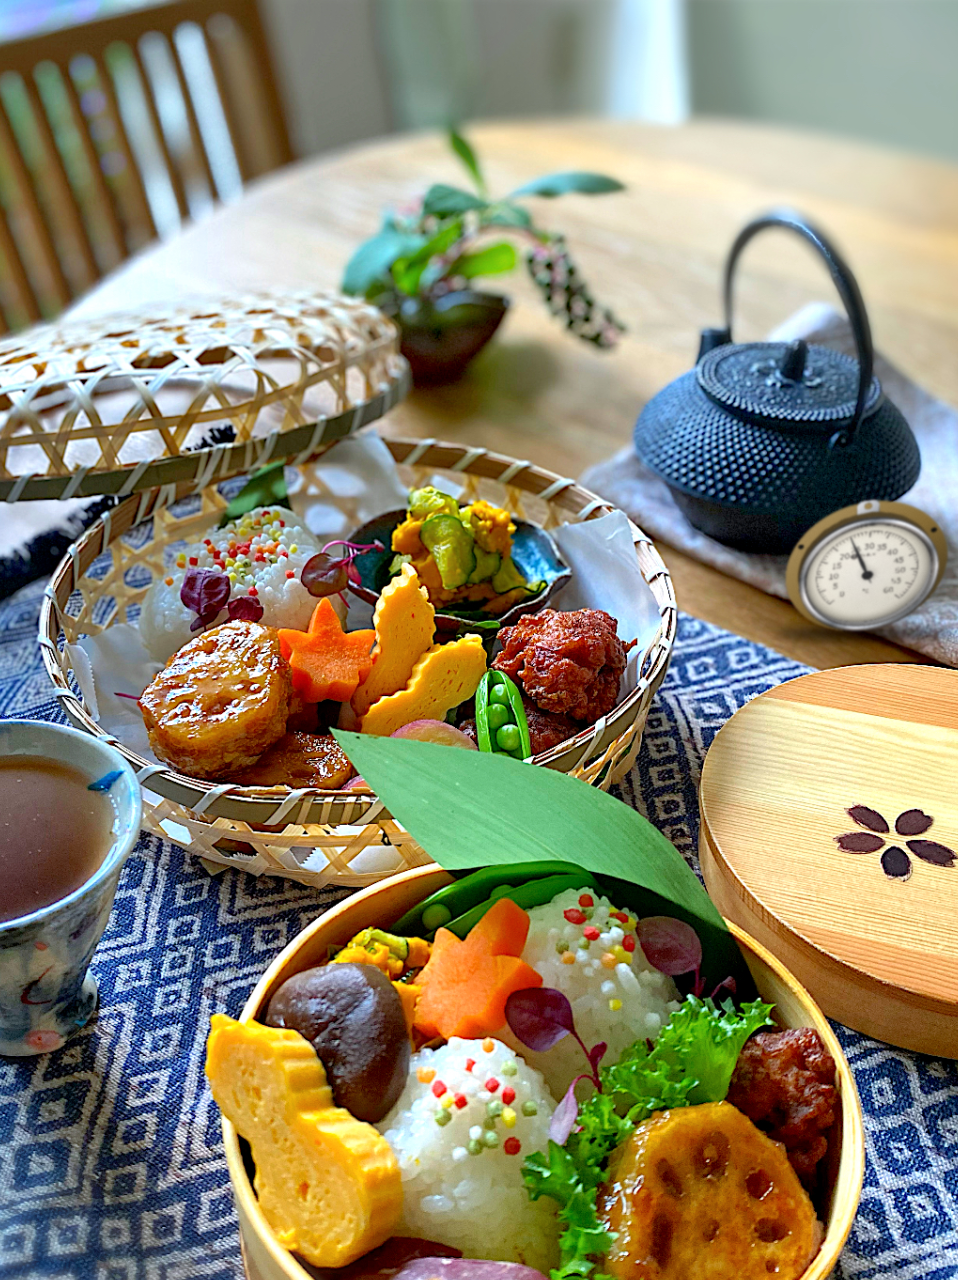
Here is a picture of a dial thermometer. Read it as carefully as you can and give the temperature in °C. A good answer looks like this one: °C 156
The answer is °C 25
